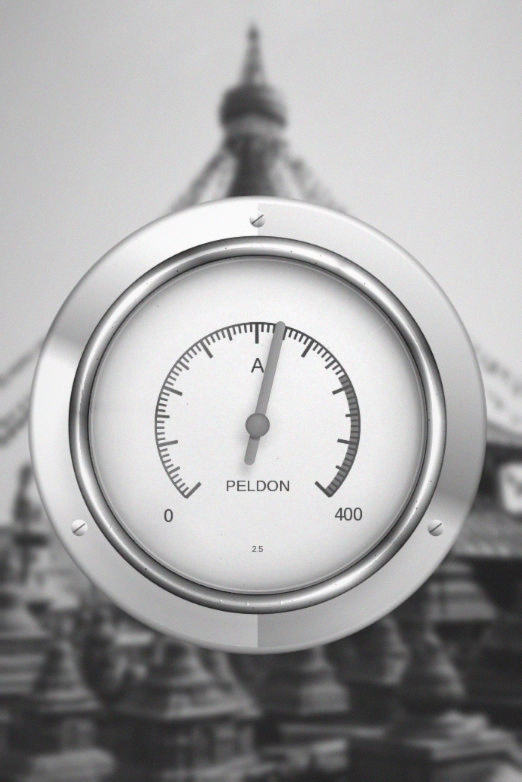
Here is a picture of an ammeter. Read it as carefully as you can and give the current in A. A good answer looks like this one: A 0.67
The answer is A 220
